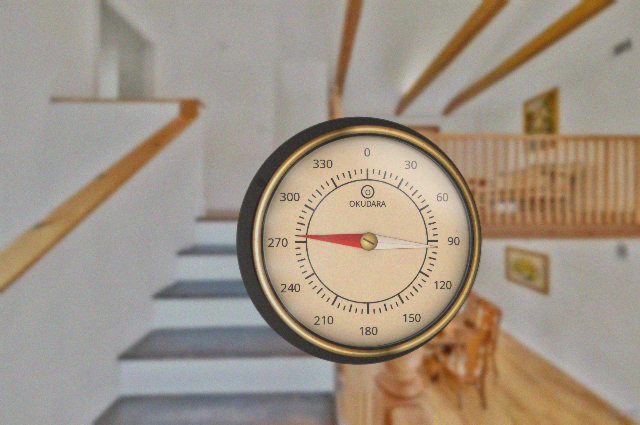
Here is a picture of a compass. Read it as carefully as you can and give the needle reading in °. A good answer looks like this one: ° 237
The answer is ° 275
